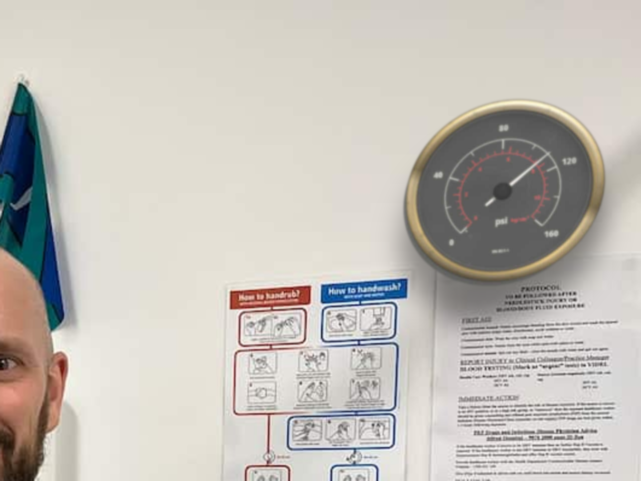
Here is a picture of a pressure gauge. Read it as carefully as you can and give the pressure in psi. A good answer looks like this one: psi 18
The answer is psi 110
